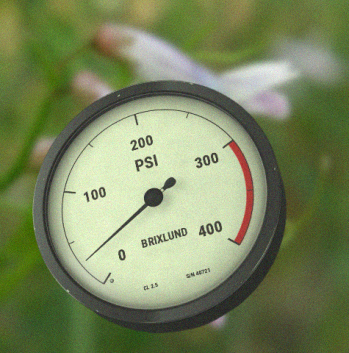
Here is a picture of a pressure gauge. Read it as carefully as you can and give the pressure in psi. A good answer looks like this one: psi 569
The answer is psi 25
